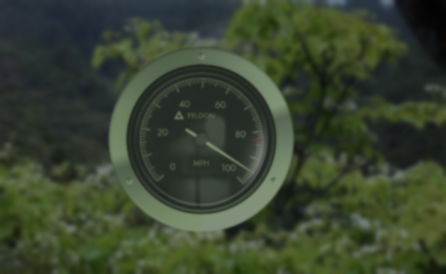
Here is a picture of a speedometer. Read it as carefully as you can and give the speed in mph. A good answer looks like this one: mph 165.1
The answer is mph 95
